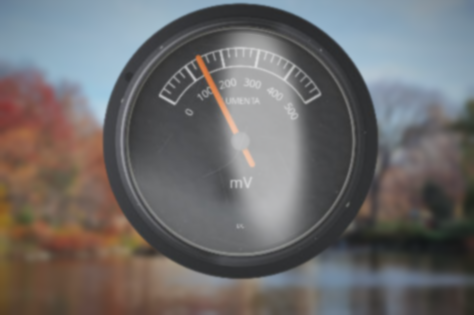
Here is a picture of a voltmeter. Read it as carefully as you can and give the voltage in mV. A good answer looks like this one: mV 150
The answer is mV 140
